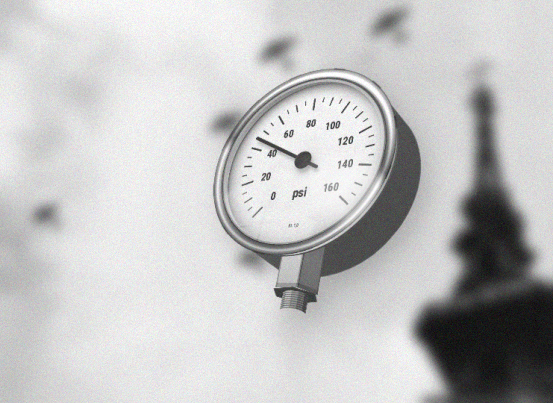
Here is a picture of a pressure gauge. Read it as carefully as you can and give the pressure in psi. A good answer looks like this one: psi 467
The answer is psi 45
